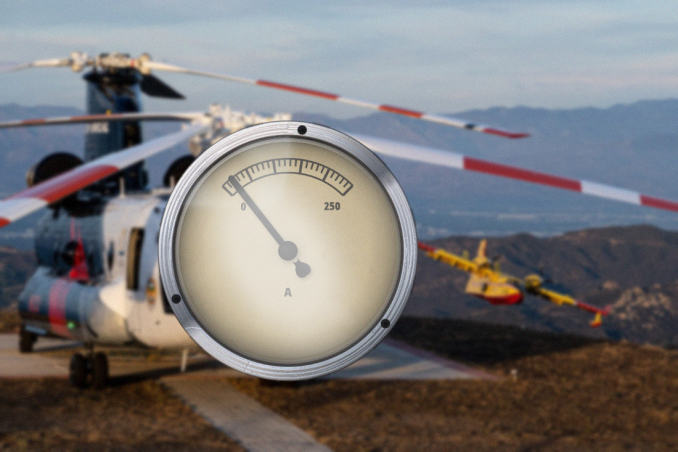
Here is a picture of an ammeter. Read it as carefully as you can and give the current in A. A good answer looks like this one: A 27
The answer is A 20
